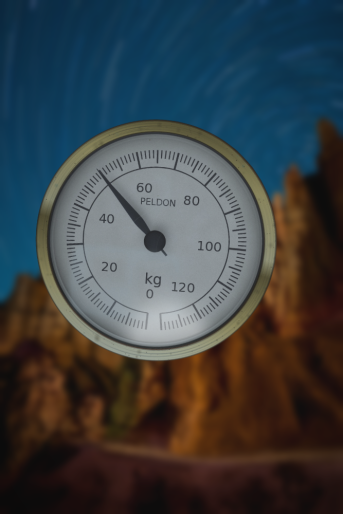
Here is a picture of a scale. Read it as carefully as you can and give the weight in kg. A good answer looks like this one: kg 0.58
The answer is kg 50
